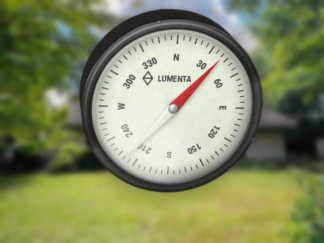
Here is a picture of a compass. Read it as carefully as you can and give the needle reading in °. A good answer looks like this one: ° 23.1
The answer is ° 40
